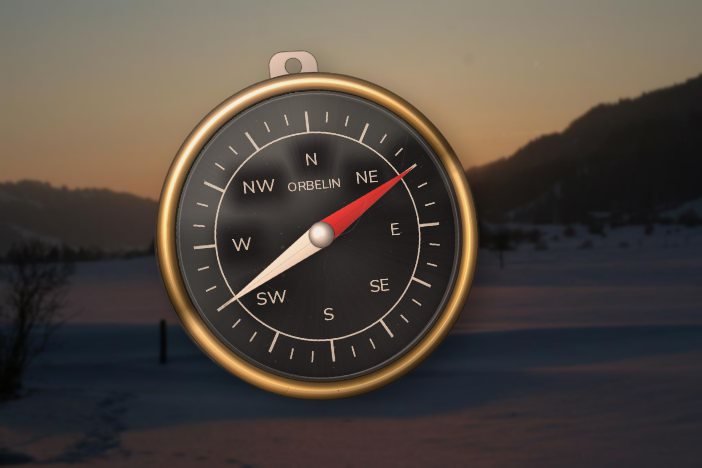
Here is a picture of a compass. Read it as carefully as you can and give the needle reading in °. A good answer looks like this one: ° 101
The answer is ° 60
